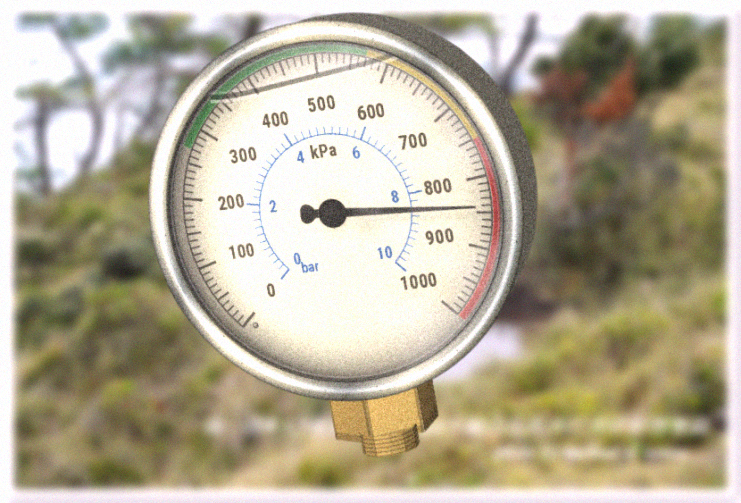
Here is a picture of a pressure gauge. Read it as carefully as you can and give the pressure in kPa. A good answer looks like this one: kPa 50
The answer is kPa 840
